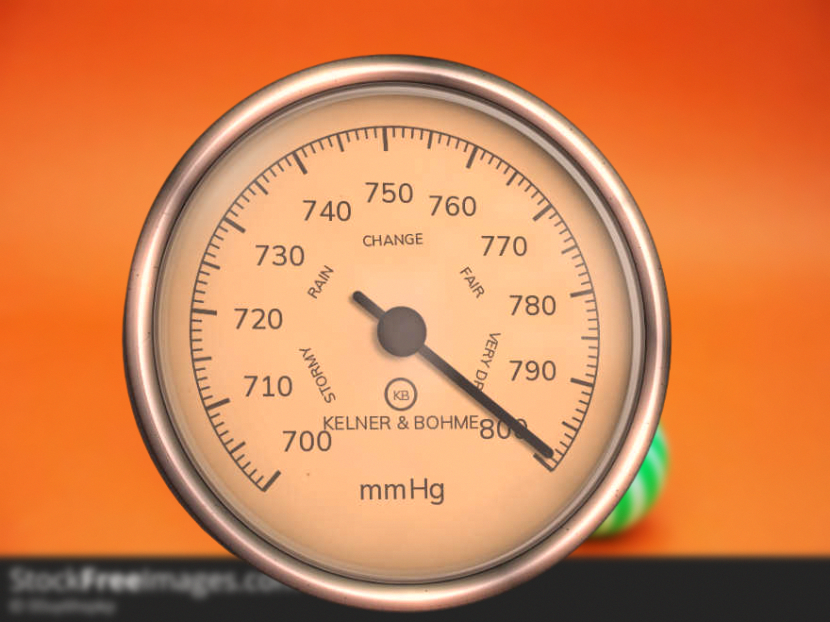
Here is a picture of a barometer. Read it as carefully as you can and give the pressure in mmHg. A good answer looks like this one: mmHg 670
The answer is mmHg 799
